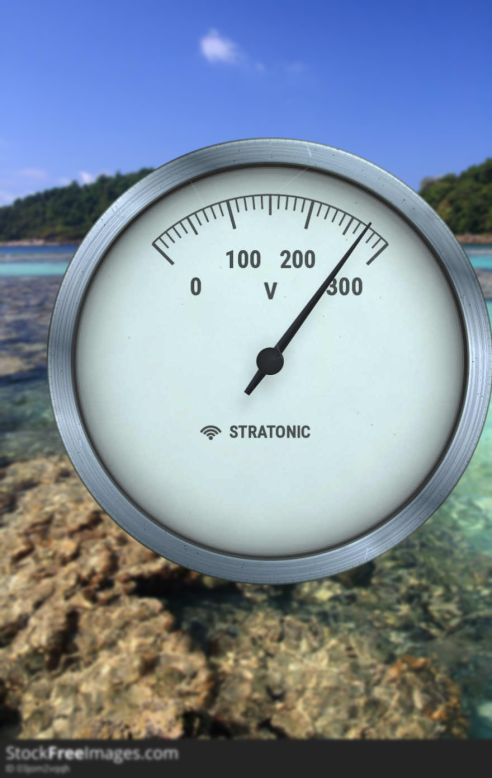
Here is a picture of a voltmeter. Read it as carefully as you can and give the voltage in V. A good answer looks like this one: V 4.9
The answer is V 270
